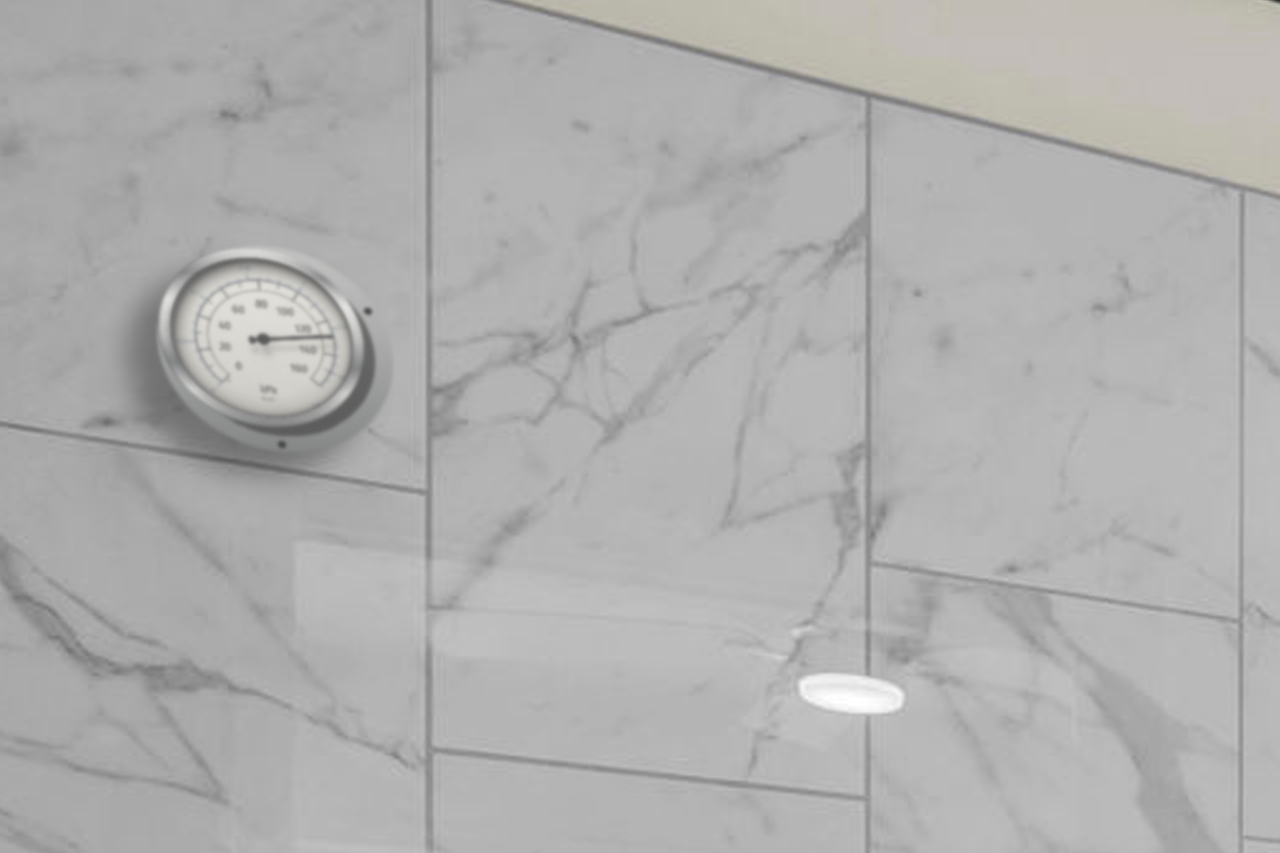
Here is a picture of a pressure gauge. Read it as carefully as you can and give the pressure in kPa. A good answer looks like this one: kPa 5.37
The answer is kPa 130
